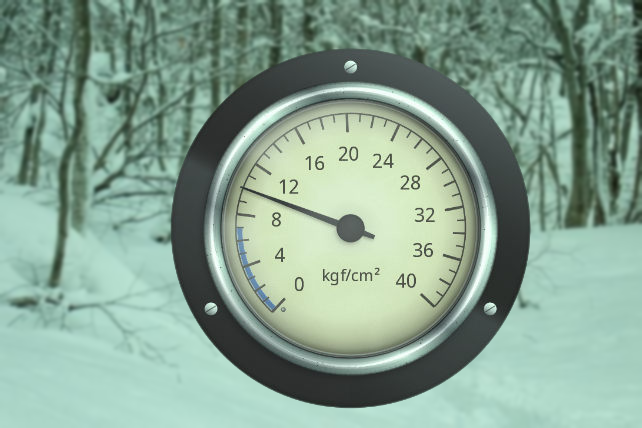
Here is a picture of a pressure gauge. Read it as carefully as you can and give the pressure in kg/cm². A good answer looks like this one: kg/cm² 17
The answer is kg/cm² 10
